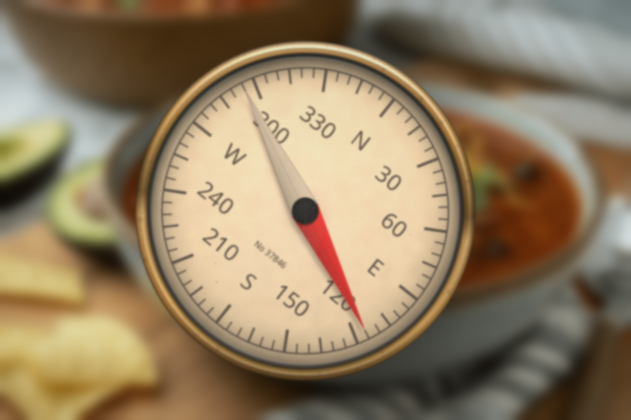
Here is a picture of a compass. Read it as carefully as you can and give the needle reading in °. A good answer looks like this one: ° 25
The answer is ° 115
